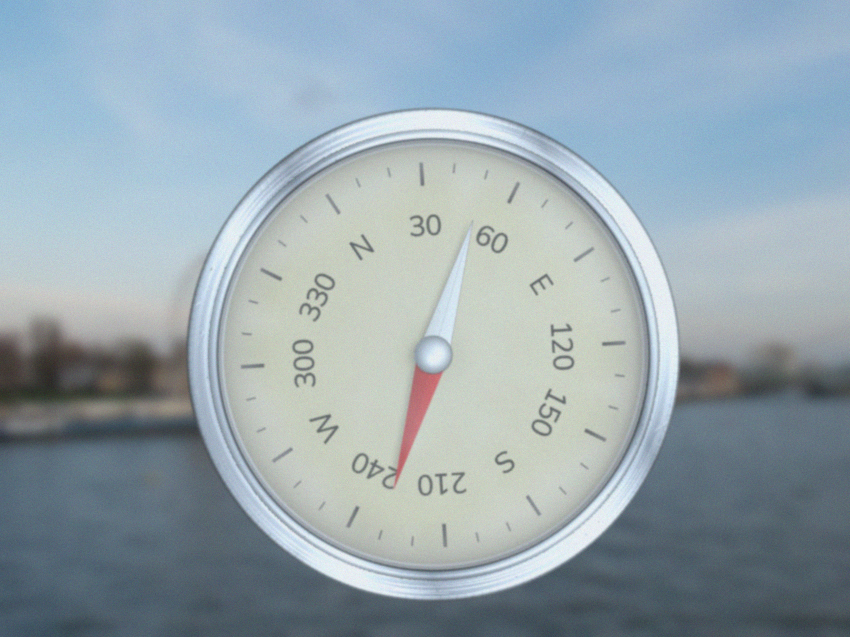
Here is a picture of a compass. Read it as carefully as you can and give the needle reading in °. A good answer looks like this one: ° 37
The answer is ° 230
